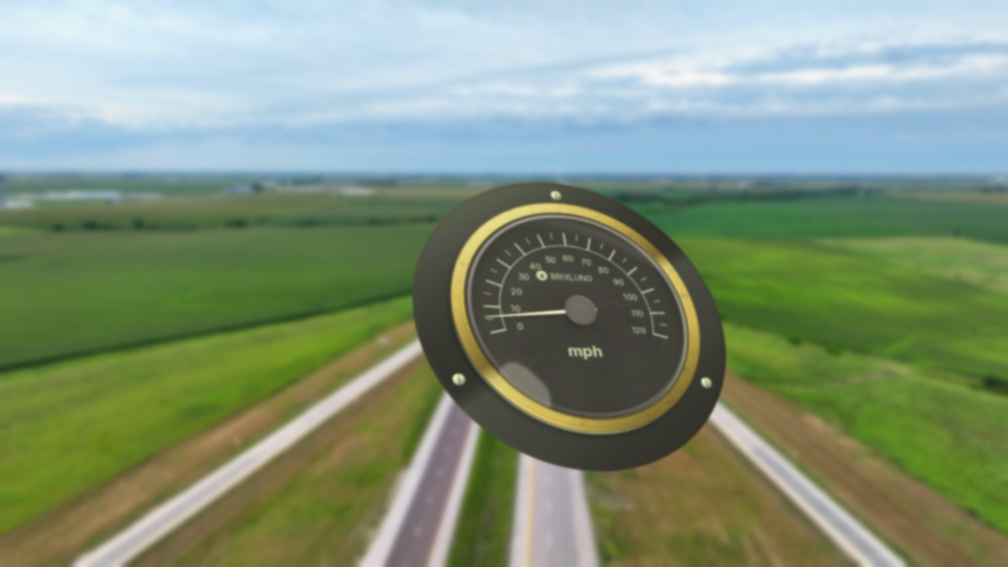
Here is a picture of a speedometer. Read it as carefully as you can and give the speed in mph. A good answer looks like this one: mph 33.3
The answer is mph 5
